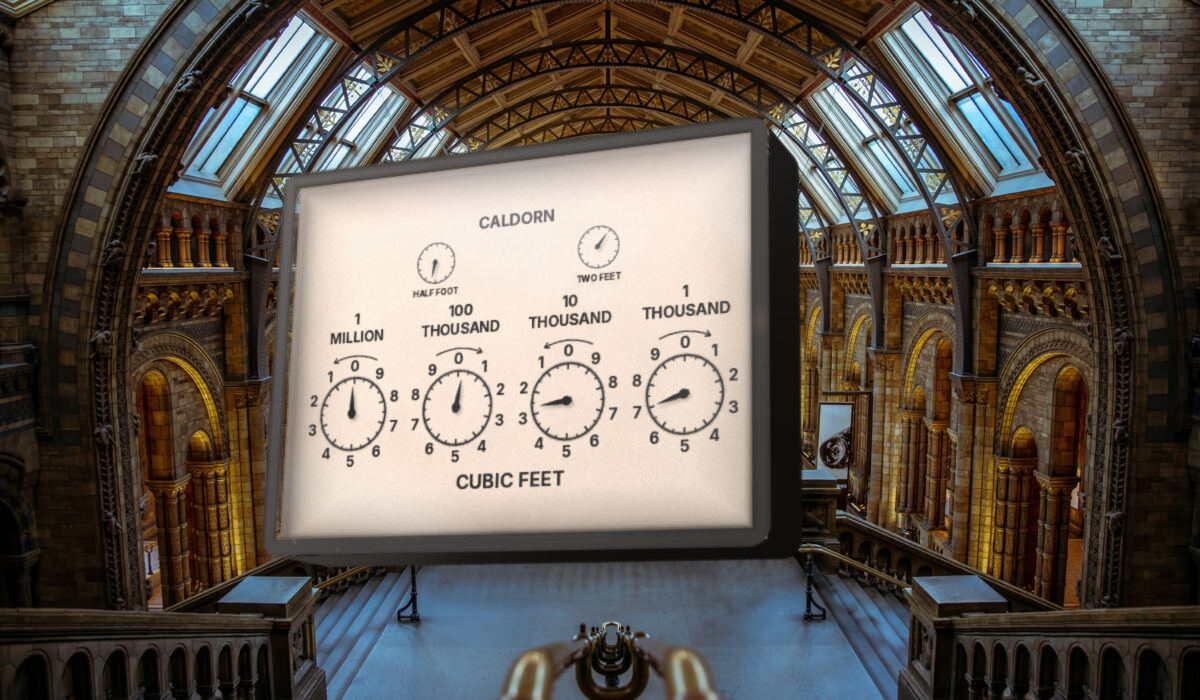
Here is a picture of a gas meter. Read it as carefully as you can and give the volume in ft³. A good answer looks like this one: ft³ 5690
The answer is ft³ 2700
